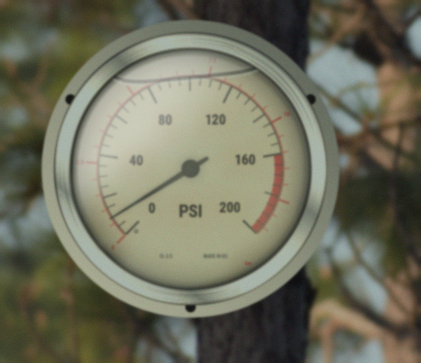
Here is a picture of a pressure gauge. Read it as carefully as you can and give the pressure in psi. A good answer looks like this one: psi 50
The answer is psi 10
